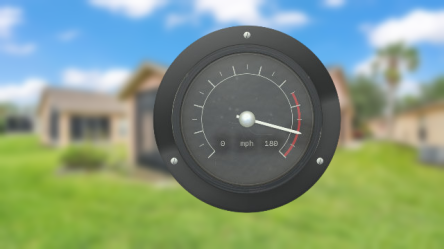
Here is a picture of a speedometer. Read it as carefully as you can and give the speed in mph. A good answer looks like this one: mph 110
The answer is mph 160
